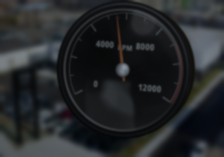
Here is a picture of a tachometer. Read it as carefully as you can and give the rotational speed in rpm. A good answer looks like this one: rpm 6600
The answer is rpm 5500
